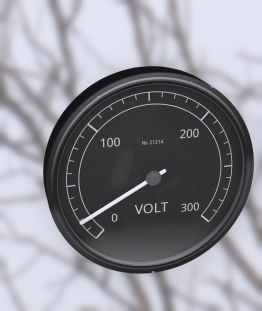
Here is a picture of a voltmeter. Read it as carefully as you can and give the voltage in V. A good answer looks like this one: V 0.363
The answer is V 20
